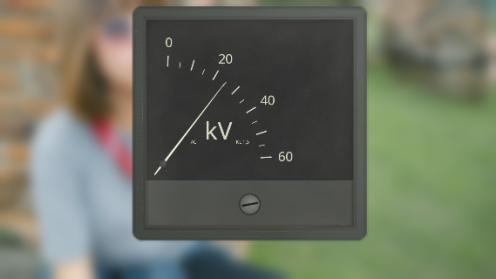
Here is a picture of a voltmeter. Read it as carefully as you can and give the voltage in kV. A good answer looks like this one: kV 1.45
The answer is kV 25
